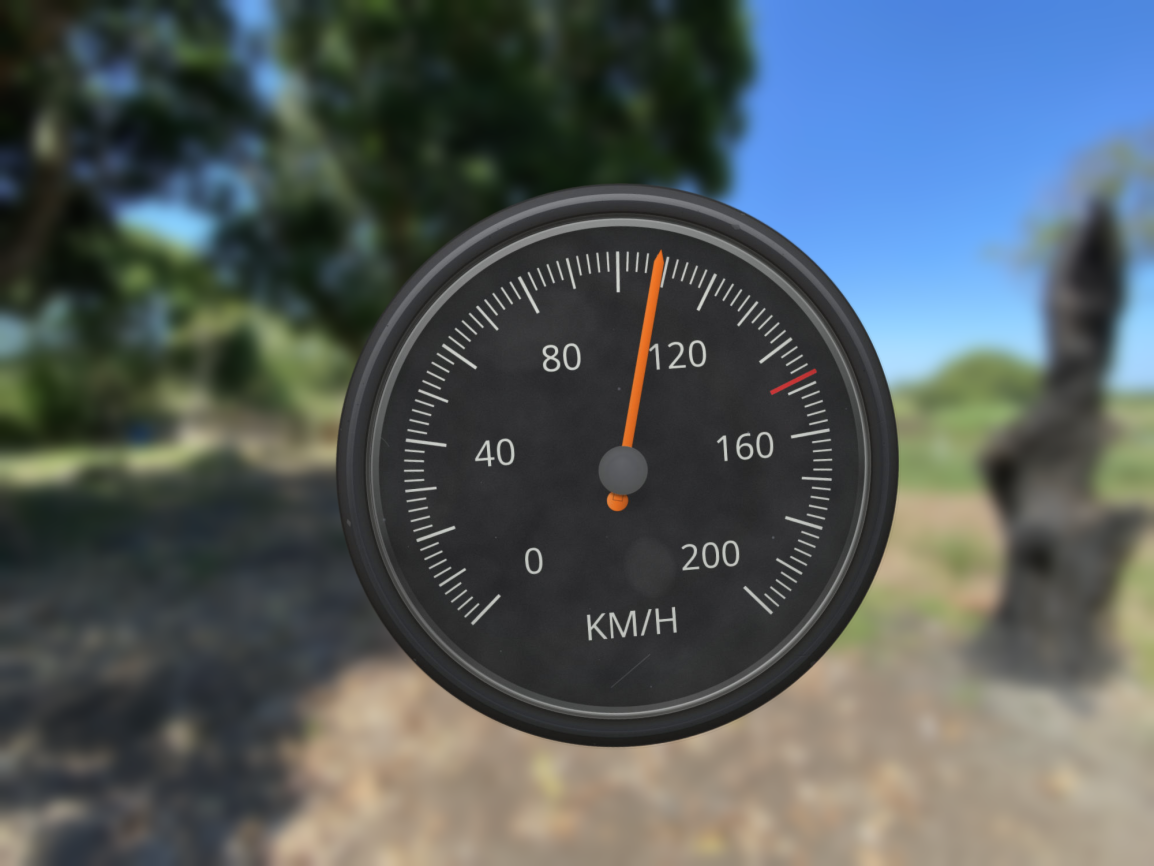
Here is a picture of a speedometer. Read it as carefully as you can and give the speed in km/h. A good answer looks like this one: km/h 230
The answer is km/h 108
